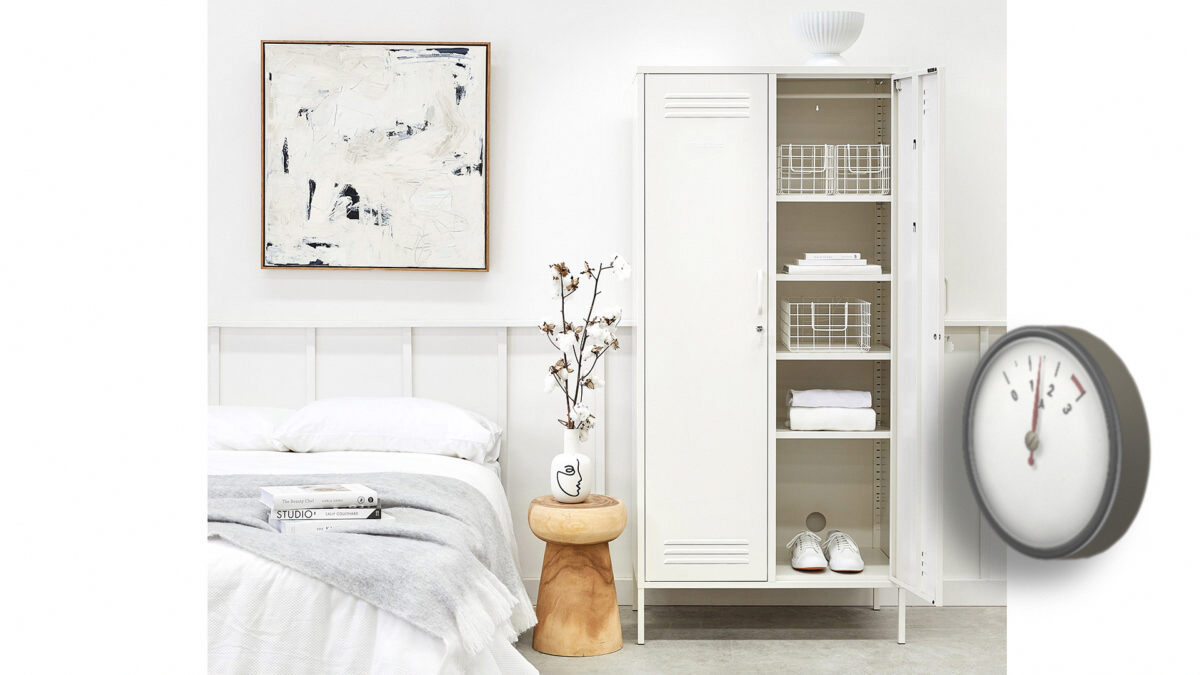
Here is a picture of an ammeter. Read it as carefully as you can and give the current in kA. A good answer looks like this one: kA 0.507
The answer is kA 1.5
